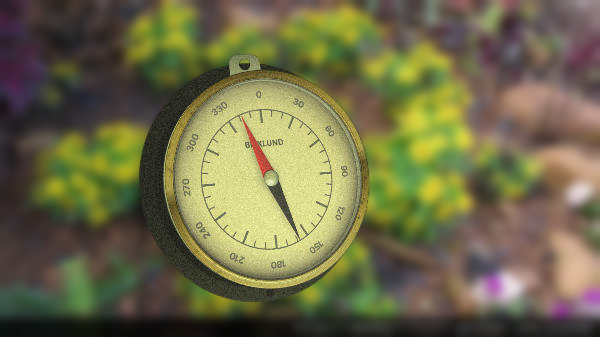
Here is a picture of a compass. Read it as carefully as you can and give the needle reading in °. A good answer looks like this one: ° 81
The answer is ° 340
